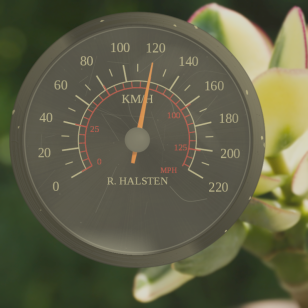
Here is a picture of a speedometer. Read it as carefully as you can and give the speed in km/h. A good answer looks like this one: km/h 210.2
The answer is km/h 120
